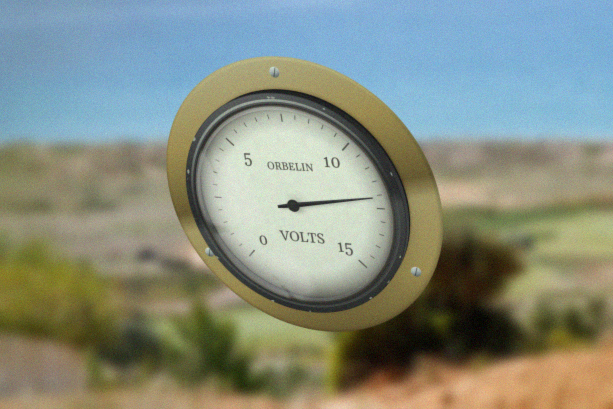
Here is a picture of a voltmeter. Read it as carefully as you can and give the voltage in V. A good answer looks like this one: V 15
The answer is V 12
